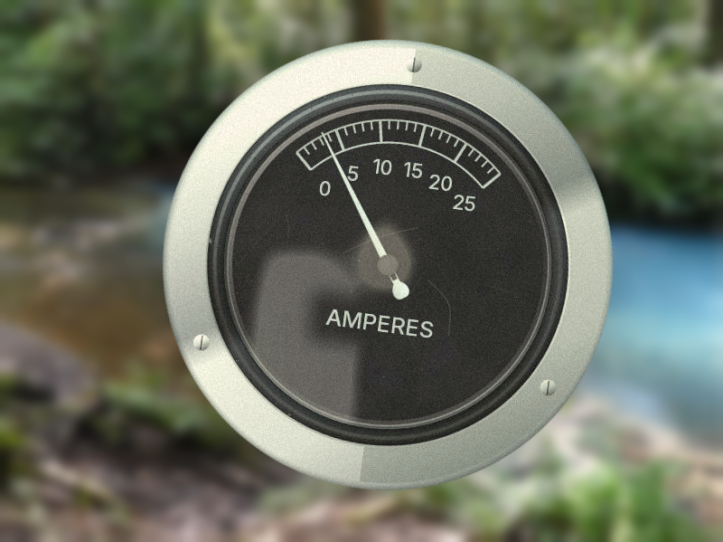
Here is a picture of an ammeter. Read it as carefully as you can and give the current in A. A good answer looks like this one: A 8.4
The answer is A 3.5
